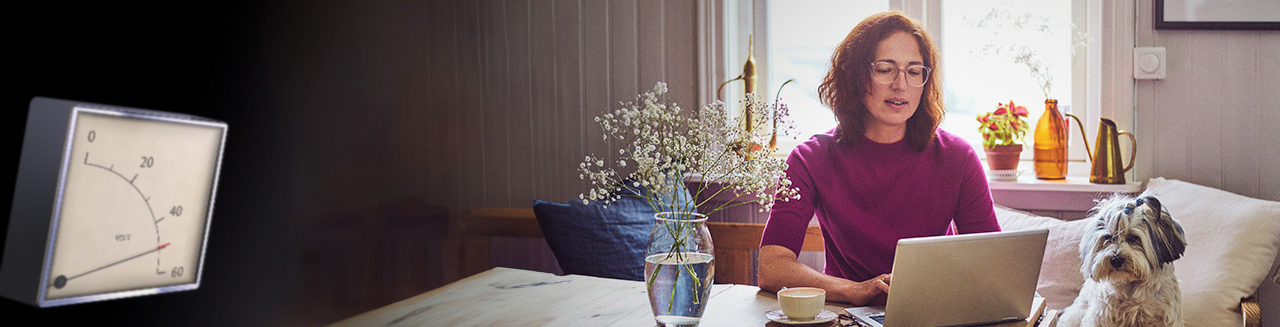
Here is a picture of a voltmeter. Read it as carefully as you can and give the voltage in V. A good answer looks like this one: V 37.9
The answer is V 50
